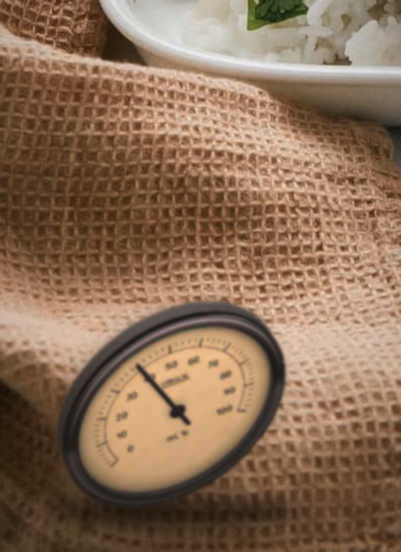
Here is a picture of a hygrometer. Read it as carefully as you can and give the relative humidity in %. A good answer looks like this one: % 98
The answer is % 40
